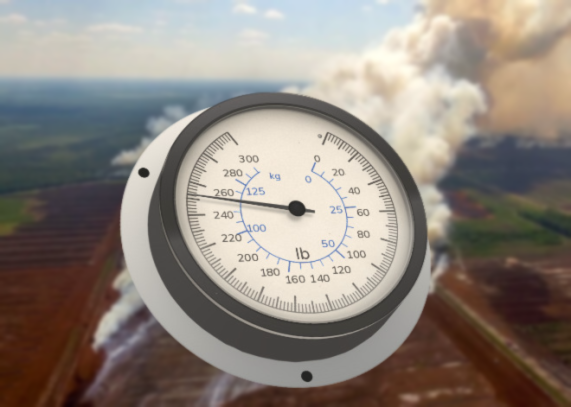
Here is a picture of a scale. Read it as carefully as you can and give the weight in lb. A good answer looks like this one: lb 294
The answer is lb 250
